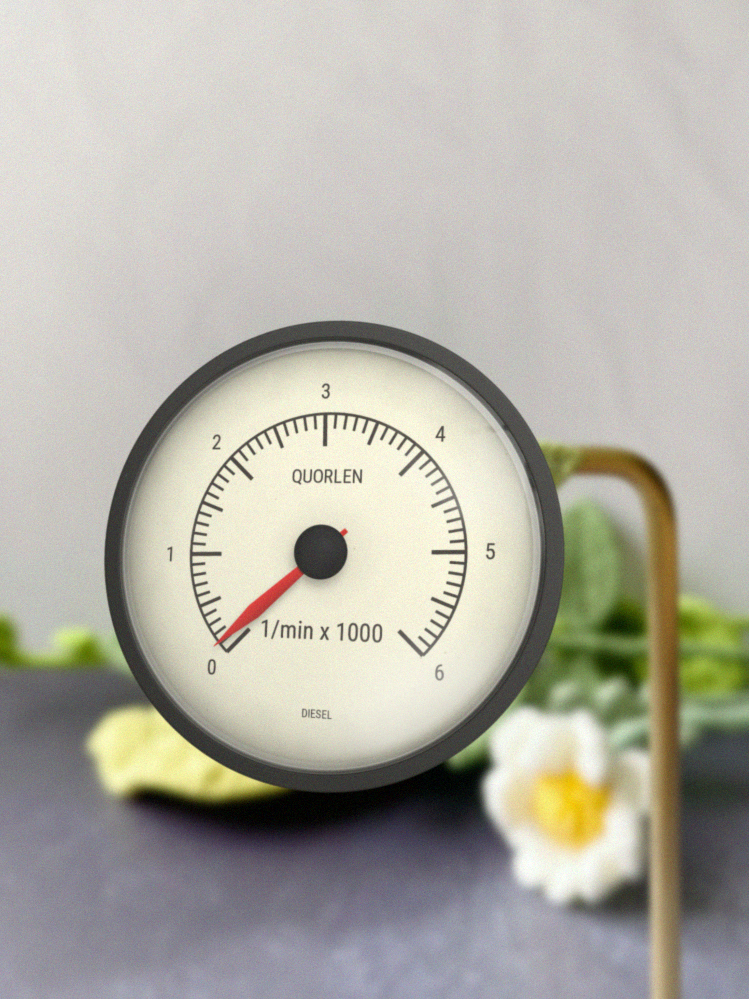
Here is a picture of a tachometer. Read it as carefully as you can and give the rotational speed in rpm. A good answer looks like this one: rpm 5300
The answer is rpm 100
